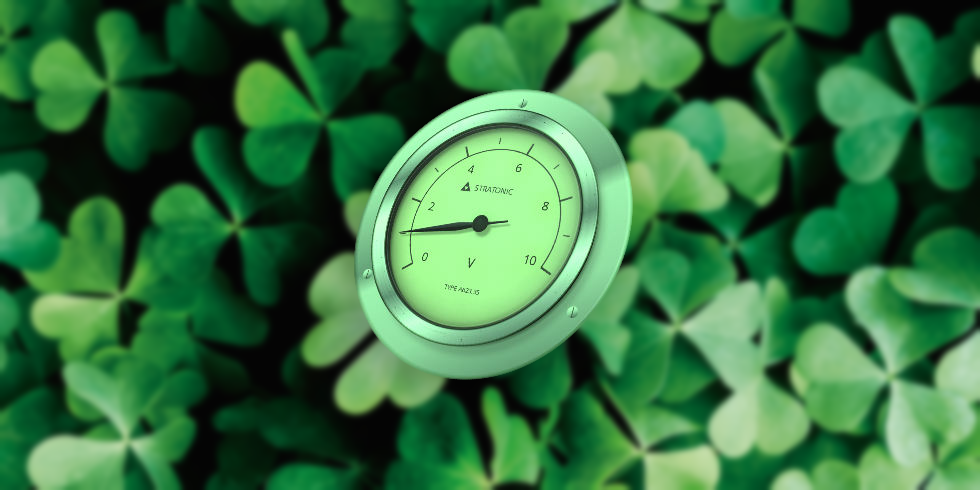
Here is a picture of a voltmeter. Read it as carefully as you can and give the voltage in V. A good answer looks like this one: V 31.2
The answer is V 1
